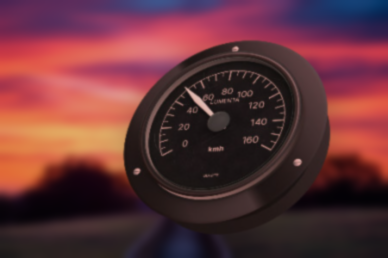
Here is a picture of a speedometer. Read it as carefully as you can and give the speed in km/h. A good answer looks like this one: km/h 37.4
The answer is km/h 50
